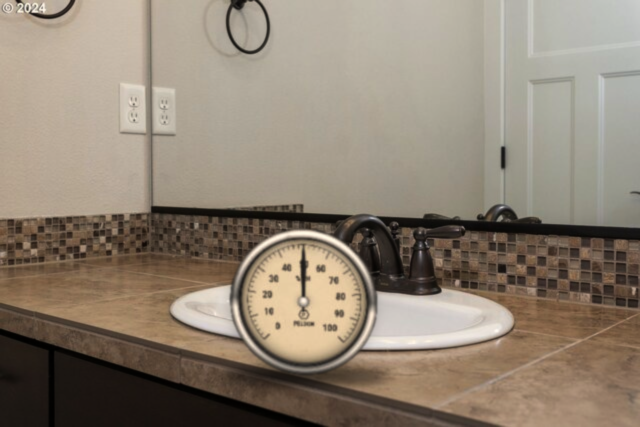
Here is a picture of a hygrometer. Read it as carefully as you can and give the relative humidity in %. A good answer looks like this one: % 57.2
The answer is % 50
